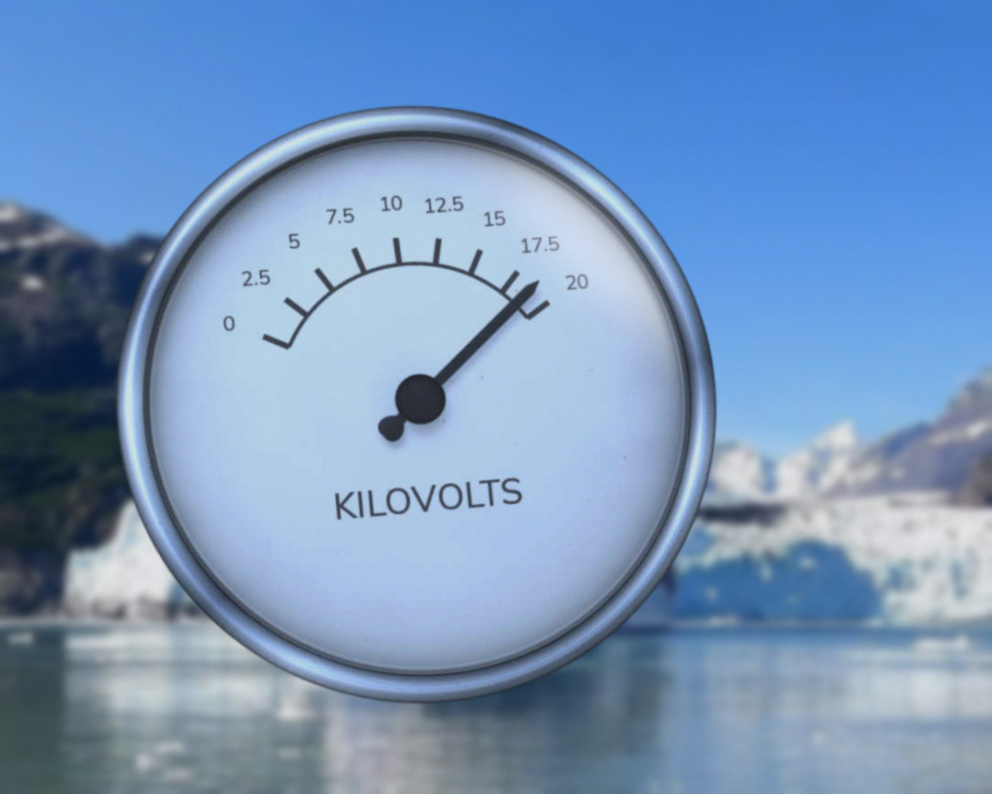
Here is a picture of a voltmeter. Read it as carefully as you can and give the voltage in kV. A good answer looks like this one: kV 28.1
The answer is kV 18.75
